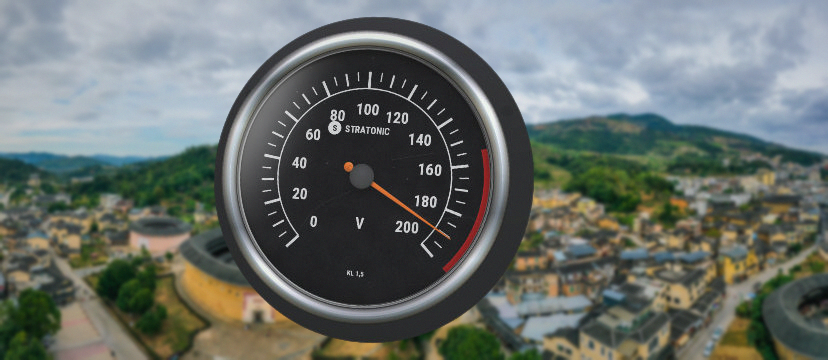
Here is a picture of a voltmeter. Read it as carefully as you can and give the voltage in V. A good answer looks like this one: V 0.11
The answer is V 190
